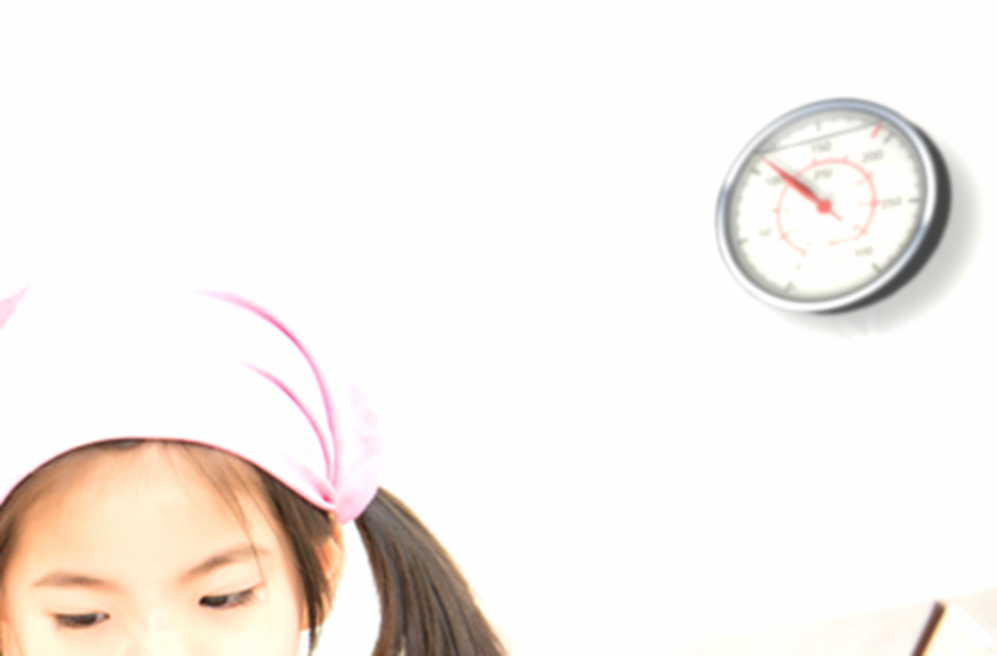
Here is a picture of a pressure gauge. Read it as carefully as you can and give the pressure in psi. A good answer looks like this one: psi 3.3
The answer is psi 110
